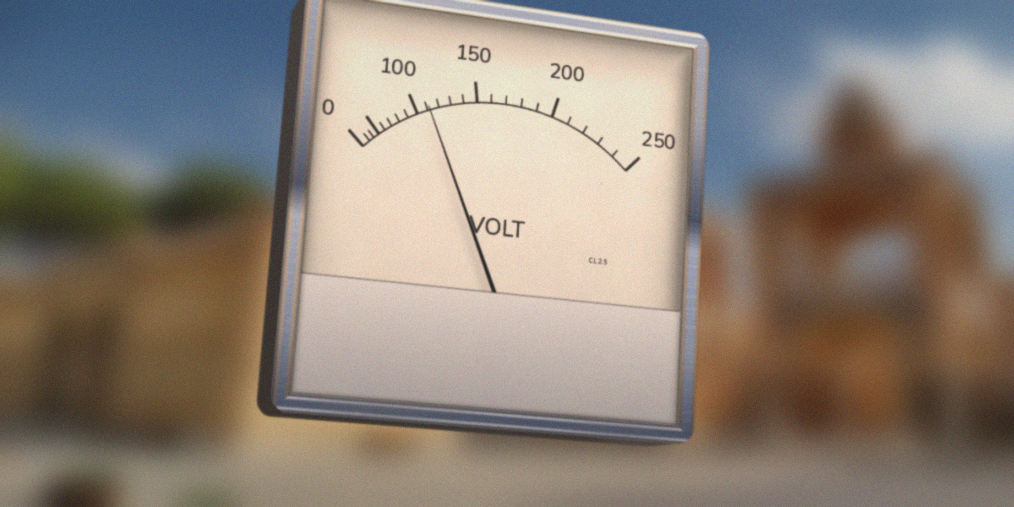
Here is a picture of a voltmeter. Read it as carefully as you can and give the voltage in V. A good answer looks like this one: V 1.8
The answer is V 110
